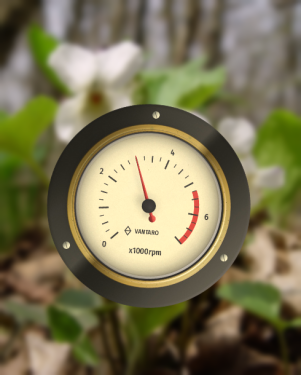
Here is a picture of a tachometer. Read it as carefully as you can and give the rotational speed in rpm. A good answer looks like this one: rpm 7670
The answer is rpm 3000
